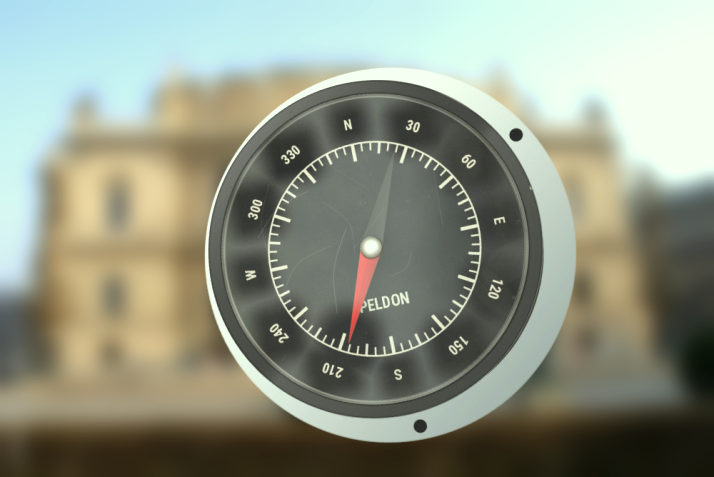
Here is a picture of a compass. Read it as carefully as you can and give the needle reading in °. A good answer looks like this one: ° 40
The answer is ° 205
